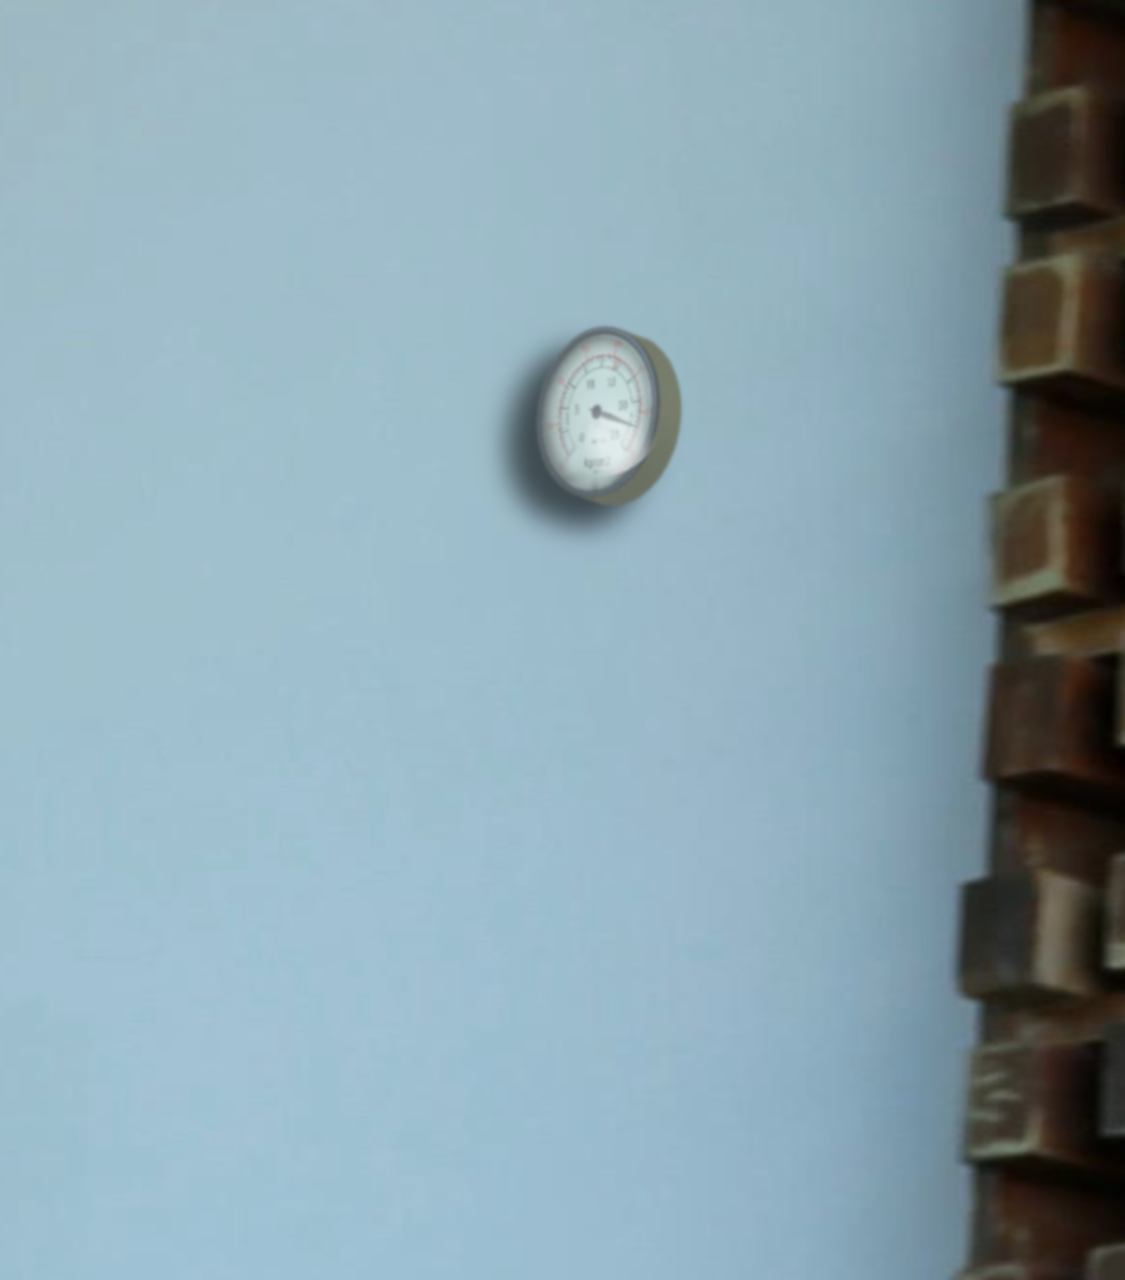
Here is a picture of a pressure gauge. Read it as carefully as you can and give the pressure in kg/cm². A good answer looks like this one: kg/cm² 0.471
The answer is kg/cm² 22.5
